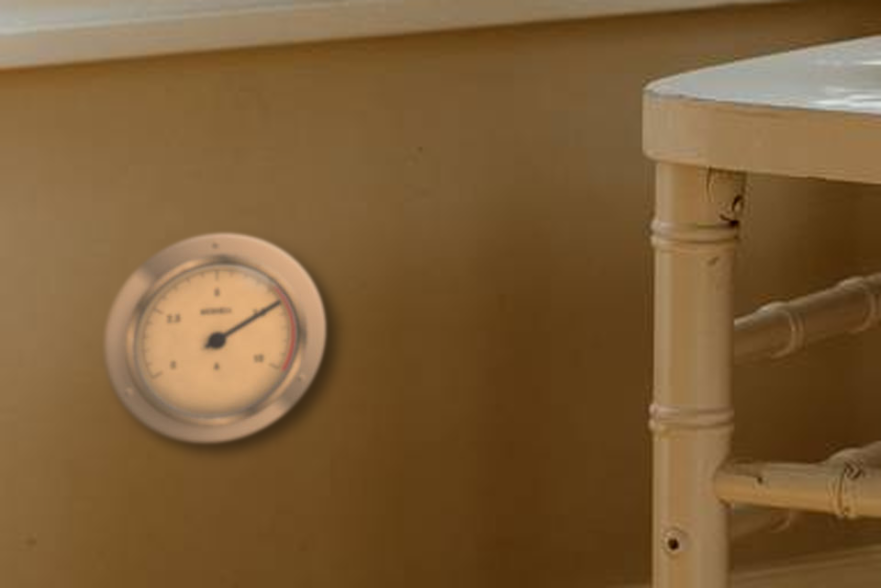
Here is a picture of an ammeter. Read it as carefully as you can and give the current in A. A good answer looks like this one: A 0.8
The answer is A 7.5
